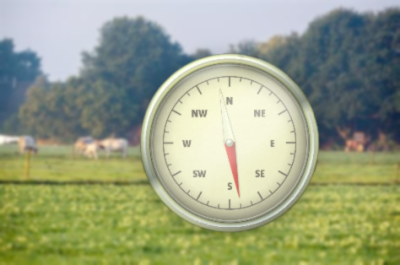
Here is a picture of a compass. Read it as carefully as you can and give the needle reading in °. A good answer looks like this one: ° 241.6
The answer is ° 170
